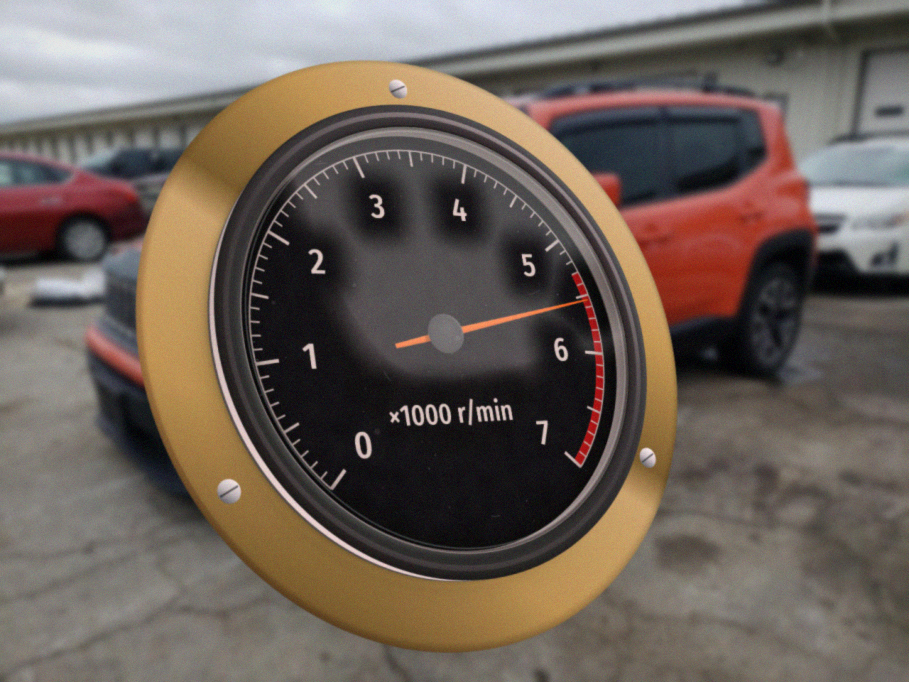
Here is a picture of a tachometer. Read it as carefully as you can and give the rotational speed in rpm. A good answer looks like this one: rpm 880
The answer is rpm 5550
